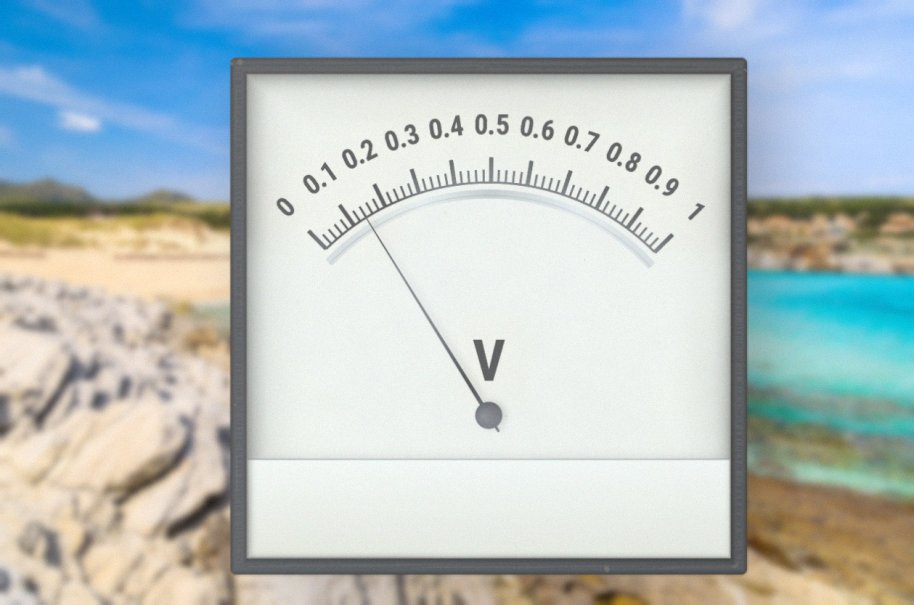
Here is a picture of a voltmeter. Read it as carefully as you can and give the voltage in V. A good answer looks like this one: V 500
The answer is V 0.14
